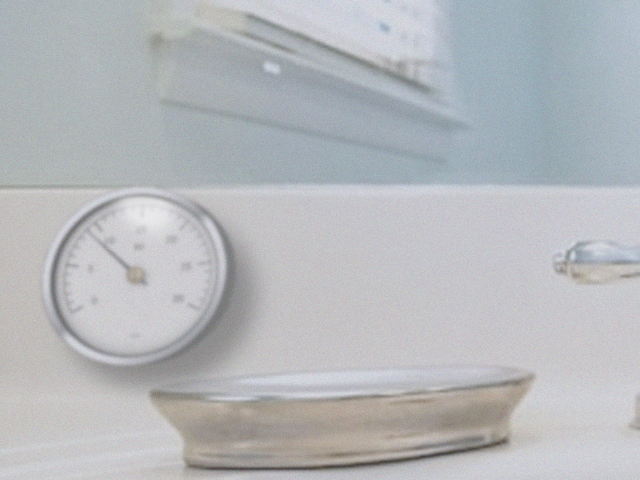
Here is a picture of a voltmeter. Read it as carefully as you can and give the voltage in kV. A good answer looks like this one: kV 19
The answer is kV 9
